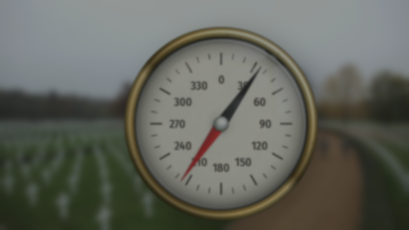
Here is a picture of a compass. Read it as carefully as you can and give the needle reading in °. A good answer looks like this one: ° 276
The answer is ° 215
